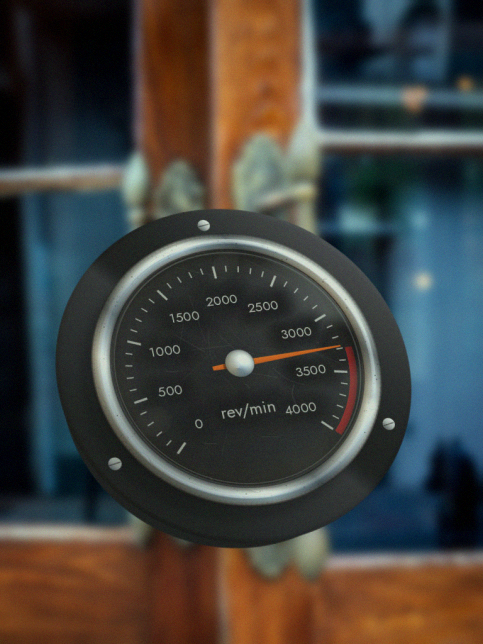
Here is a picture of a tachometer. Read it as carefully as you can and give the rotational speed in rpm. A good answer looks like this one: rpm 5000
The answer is rpm 3300
